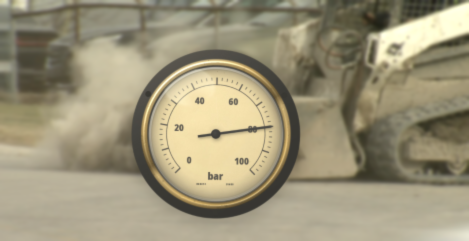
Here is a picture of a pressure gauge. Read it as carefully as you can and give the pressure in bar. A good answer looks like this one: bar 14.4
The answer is bar 80
